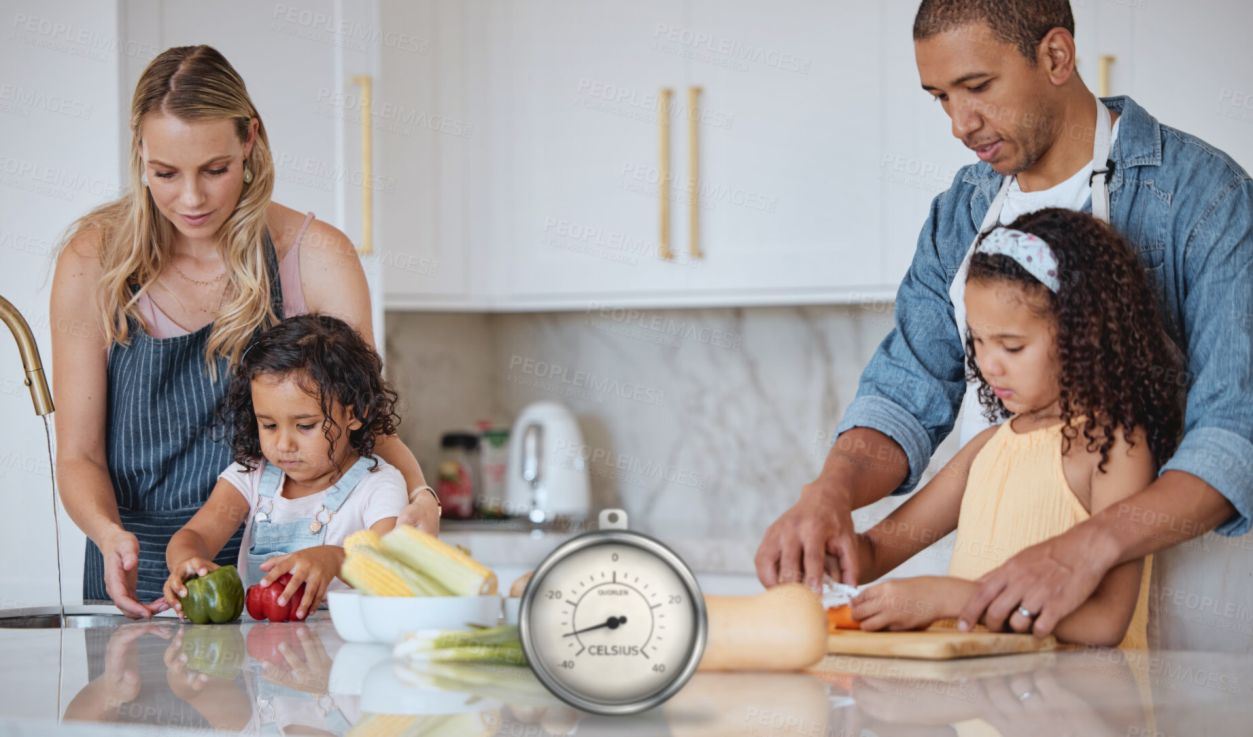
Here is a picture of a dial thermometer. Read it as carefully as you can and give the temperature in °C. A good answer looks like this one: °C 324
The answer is °C -32
